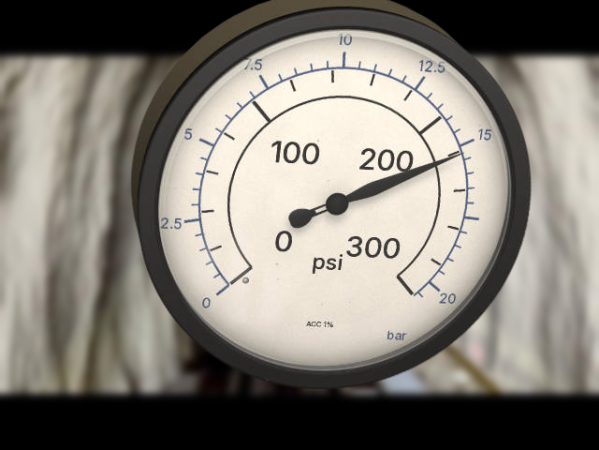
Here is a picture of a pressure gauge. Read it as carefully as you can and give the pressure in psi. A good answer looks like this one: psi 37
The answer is psi 220
